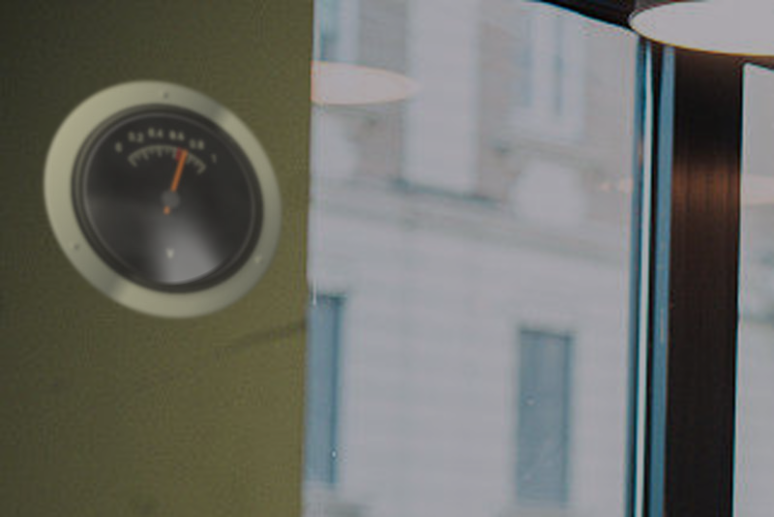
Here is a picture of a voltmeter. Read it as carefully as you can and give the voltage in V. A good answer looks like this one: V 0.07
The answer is V 0.7
